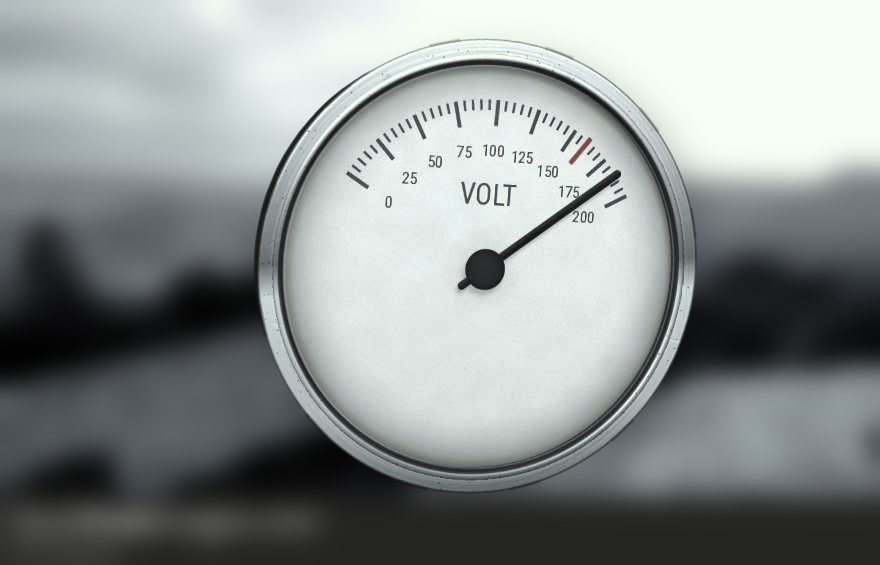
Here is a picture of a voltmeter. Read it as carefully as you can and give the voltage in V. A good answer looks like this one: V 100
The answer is V 185
